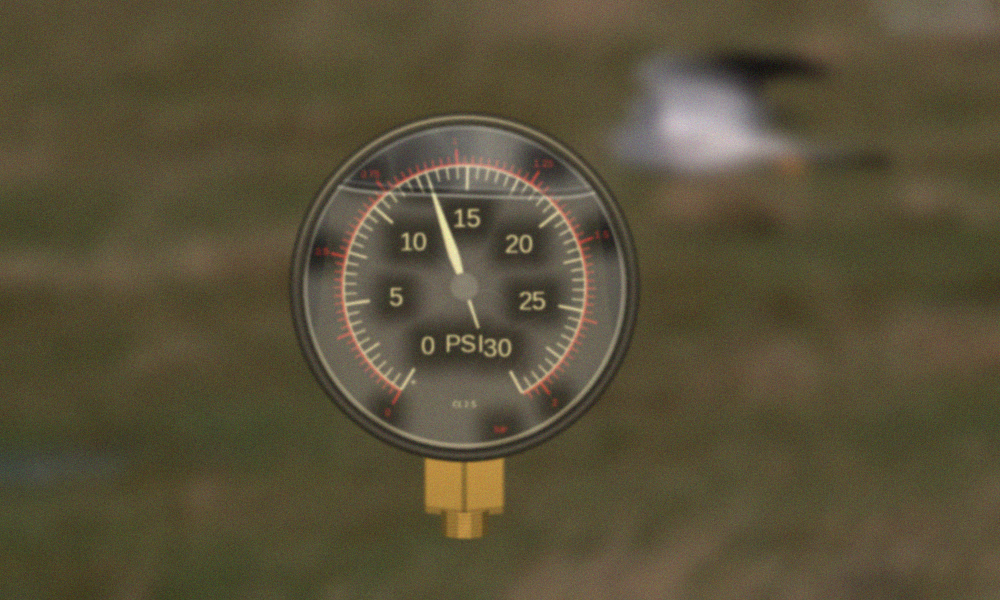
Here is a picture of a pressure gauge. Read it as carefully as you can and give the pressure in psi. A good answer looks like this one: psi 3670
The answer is psi 13
